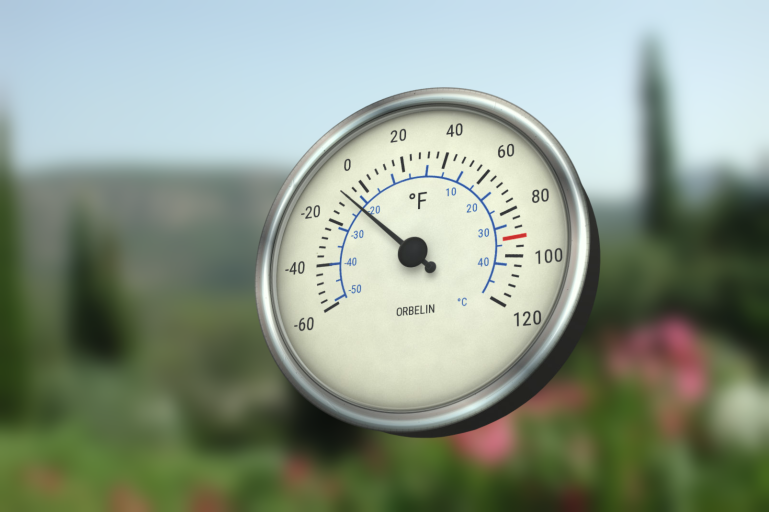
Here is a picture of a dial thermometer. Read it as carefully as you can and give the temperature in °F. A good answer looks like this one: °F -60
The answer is °F -8
